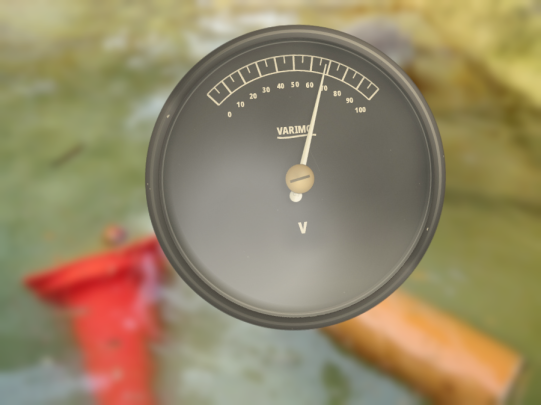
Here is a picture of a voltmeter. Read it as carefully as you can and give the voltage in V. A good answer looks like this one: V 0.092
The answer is V 67.5
